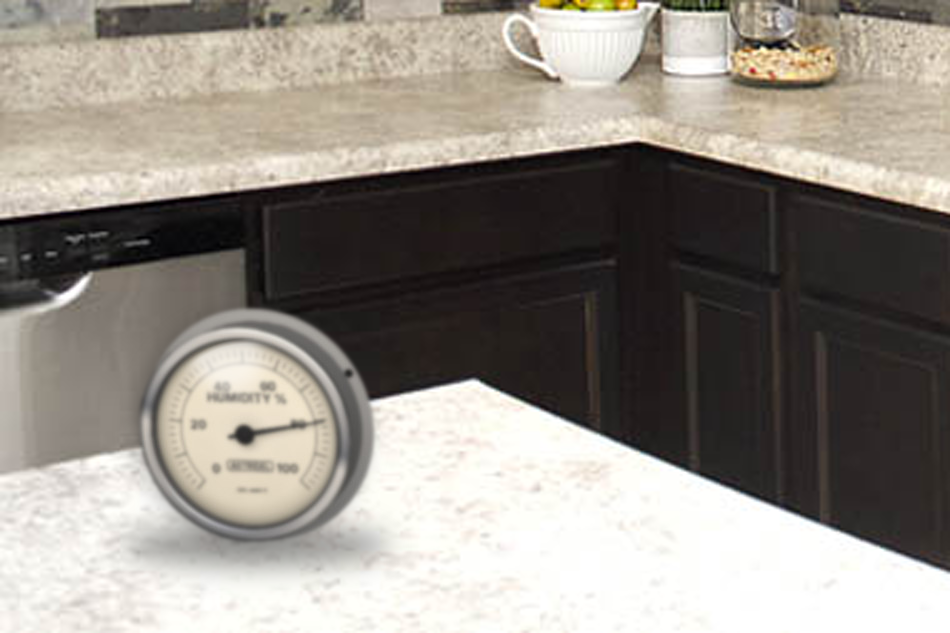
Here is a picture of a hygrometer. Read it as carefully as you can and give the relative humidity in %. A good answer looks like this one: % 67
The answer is % 80
